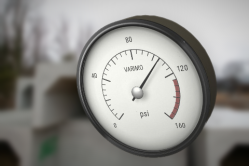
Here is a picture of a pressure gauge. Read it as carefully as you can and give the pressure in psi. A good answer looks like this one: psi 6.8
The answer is psi 105
